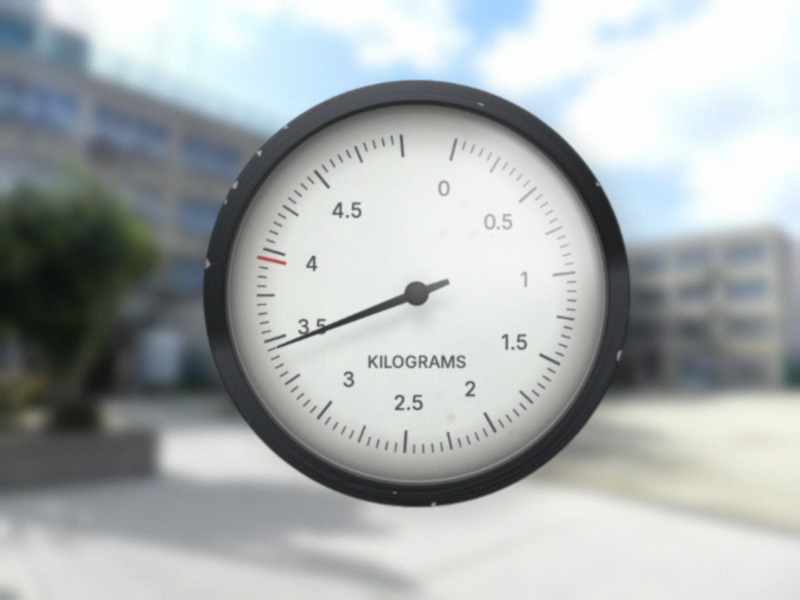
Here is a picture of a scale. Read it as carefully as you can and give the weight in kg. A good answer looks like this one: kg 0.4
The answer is kg 3.45
